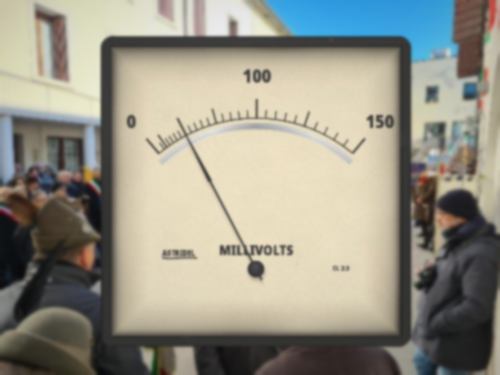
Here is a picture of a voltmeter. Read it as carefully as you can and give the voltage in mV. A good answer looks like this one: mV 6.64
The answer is mV 50
